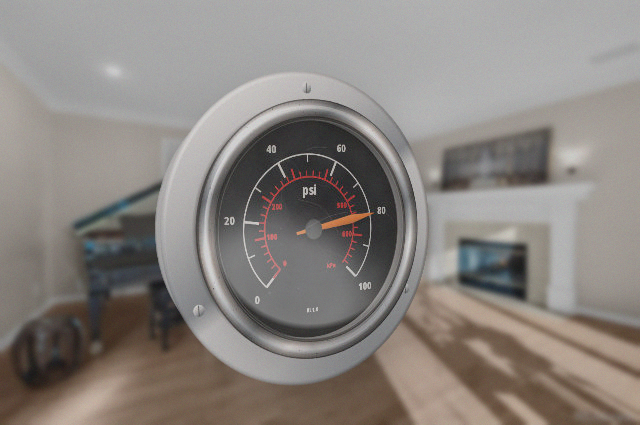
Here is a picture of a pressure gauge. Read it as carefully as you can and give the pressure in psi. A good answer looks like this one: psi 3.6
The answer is psi 80
